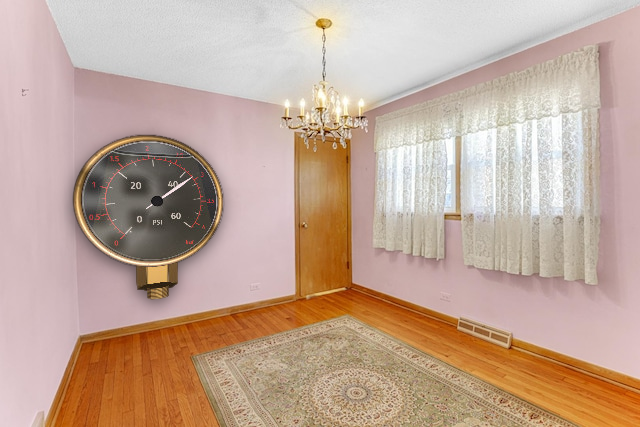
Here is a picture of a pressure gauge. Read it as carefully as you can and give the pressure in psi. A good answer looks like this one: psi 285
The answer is psi 42.5
